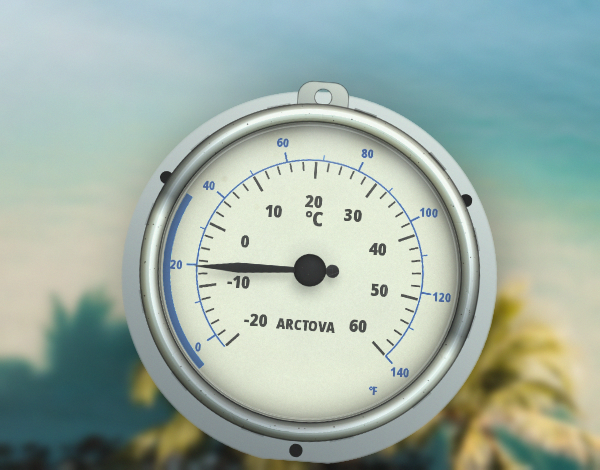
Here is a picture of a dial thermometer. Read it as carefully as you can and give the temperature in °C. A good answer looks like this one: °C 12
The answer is °C -7
